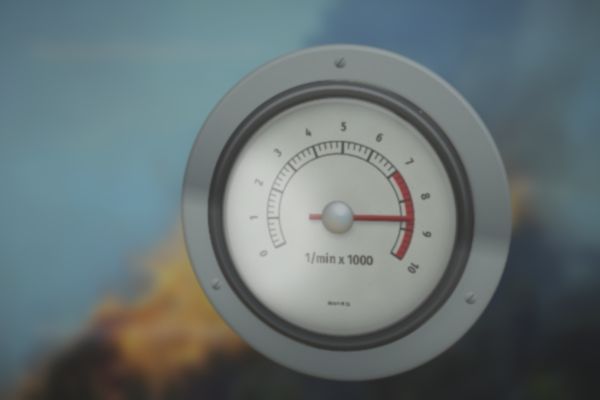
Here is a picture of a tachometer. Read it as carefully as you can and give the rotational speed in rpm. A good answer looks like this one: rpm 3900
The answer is rpm 8600
